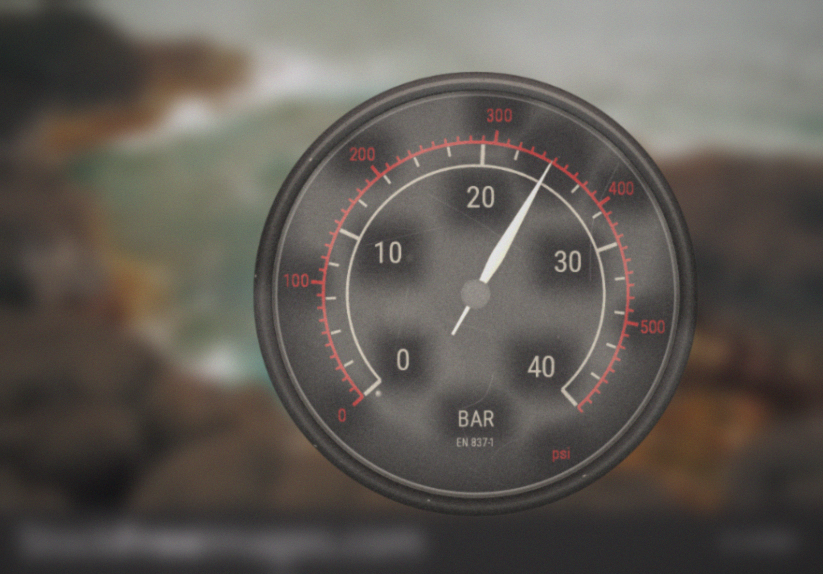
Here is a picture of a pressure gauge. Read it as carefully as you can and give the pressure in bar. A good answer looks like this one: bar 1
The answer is bar 24
